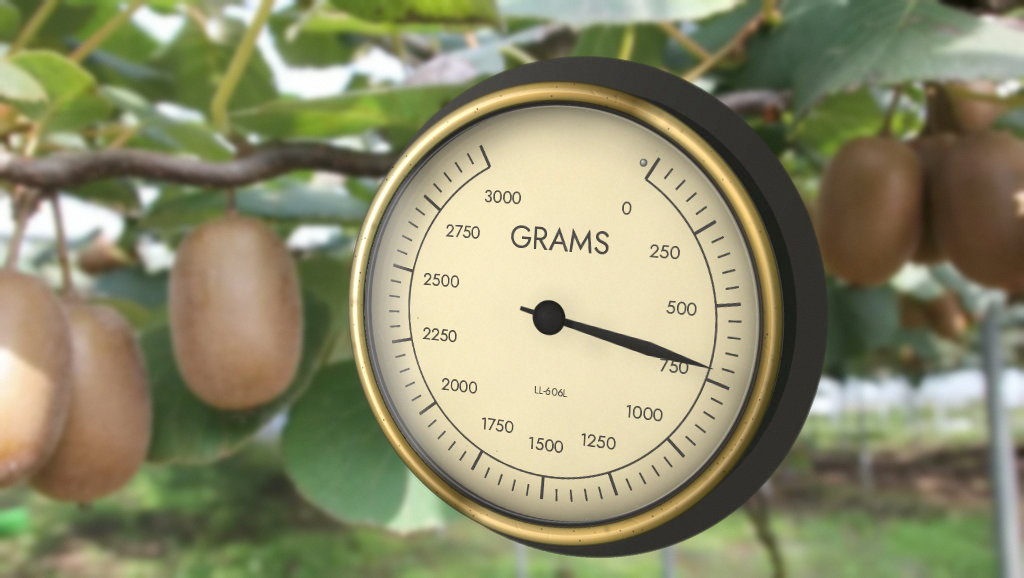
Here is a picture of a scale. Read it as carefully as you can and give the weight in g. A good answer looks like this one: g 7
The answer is g 700
